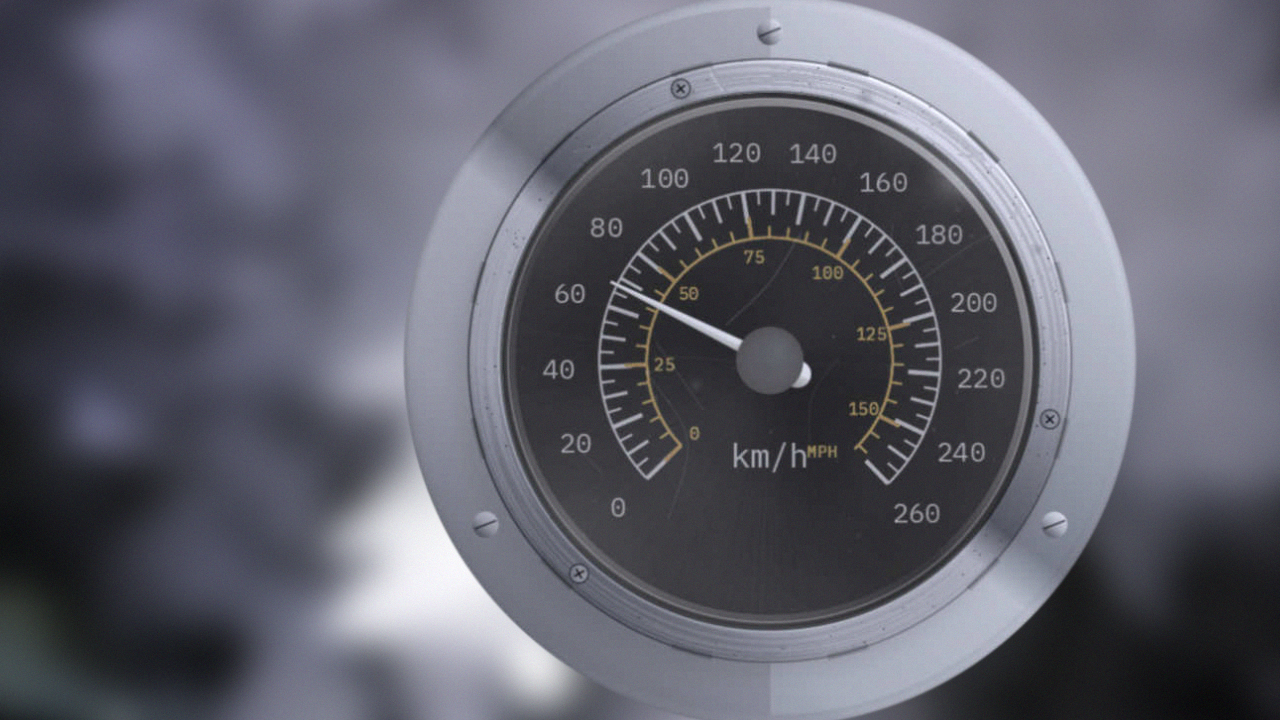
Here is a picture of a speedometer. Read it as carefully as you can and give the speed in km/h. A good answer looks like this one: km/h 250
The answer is km/h 67.5
